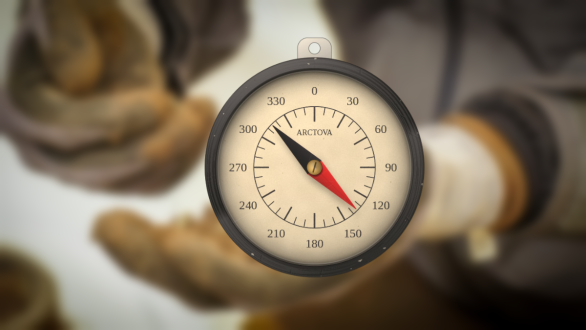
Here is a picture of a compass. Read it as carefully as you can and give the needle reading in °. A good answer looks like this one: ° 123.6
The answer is ° 135
